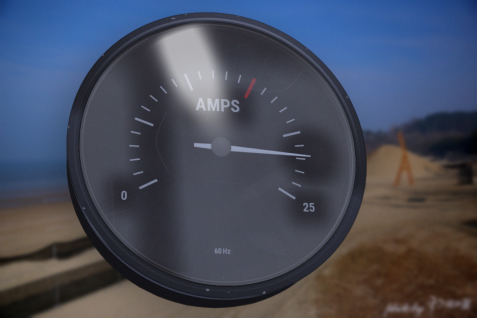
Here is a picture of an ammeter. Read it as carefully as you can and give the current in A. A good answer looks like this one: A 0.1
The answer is A 22
